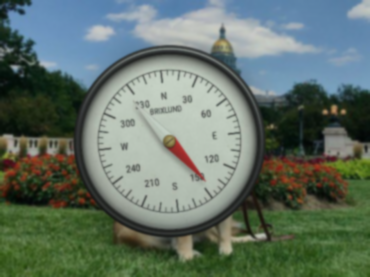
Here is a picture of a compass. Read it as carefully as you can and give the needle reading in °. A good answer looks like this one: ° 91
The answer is ° 145
